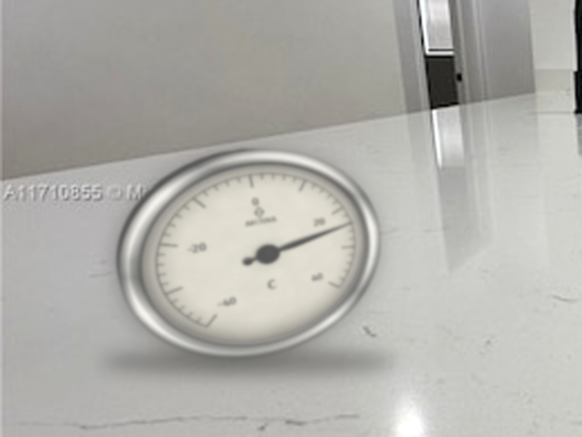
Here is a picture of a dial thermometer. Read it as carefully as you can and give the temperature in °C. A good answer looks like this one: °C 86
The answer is °C 24
